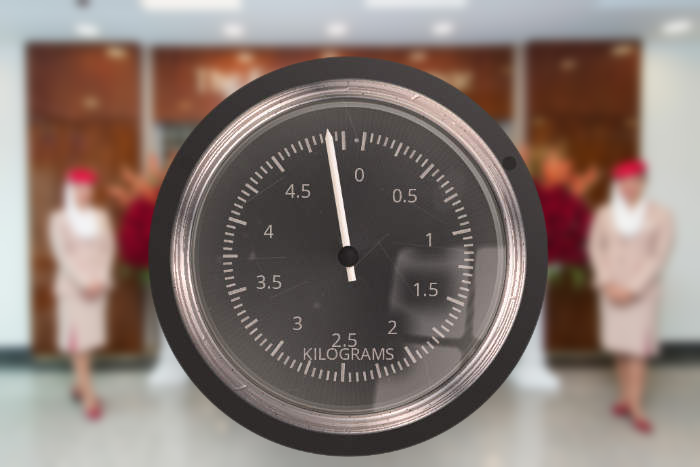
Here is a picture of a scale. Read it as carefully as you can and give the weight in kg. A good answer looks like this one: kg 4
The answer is kg 4.9
